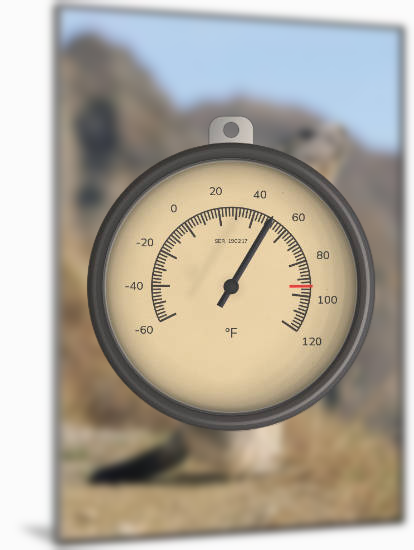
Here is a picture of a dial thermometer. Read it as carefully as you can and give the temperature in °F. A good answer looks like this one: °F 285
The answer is °F 50
